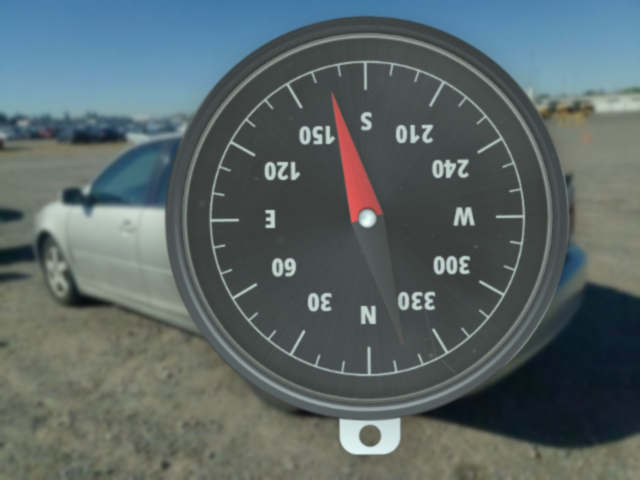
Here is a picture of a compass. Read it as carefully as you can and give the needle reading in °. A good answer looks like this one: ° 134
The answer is ° 165
